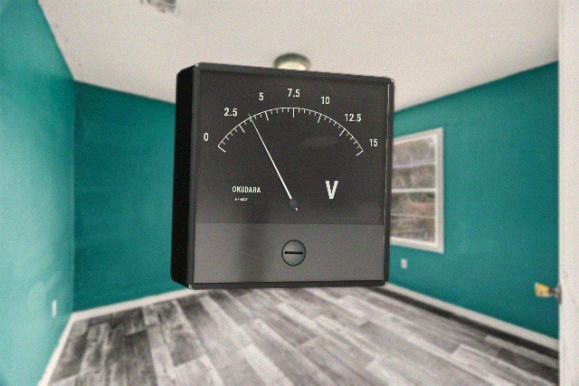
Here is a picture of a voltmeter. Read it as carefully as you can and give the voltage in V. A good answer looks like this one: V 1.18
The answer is V 3.5
